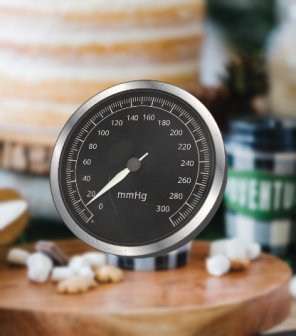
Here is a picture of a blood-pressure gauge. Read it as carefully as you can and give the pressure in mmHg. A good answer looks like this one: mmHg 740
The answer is mmHg 10
